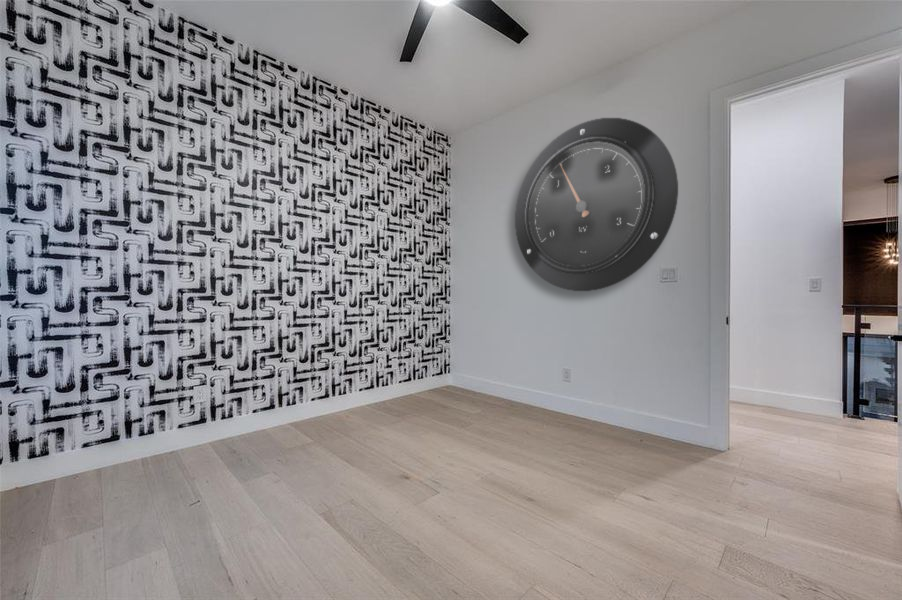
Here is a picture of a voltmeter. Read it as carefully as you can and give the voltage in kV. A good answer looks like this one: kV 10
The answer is kV 1.2
